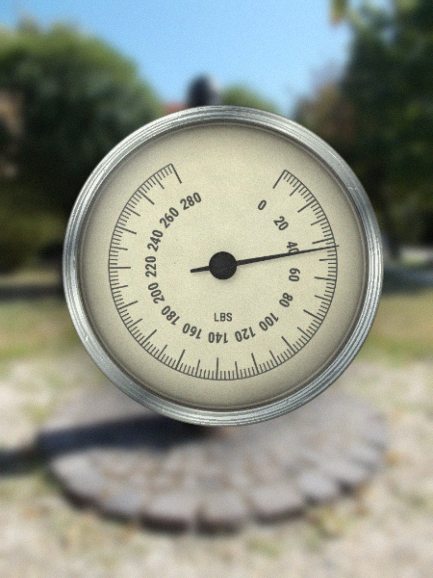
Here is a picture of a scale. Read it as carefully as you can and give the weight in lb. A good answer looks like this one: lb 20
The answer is lb 44
